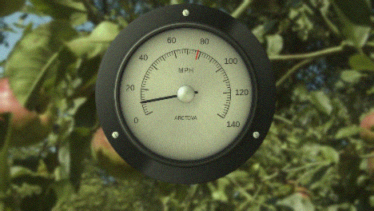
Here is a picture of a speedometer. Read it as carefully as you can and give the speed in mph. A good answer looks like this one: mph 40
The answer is mph 10
